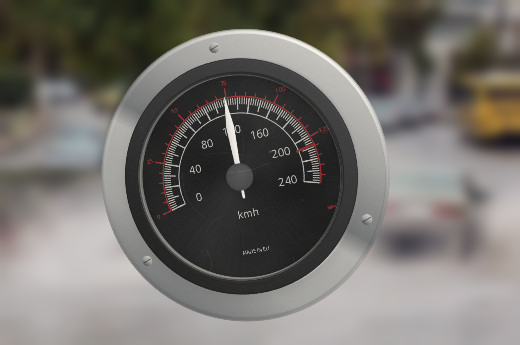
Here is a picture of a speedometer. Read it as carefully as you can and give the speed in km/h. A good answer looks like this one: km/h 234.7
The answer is km/h 120
